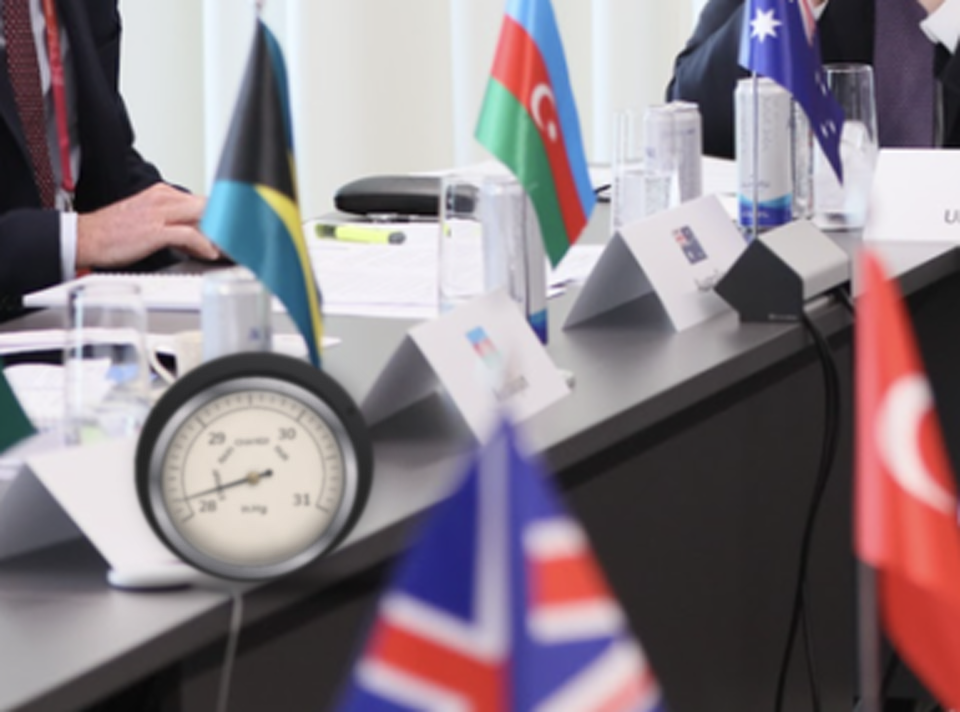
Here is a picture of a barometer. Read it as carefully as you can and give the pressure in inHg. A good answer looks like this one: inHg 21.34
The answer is inHg 28.2
